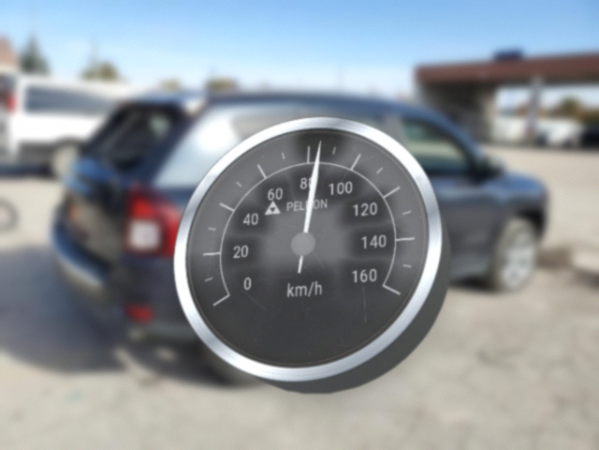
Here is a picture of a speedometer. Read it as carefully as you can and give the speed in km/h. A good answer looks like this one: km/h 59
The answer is km/h 85
